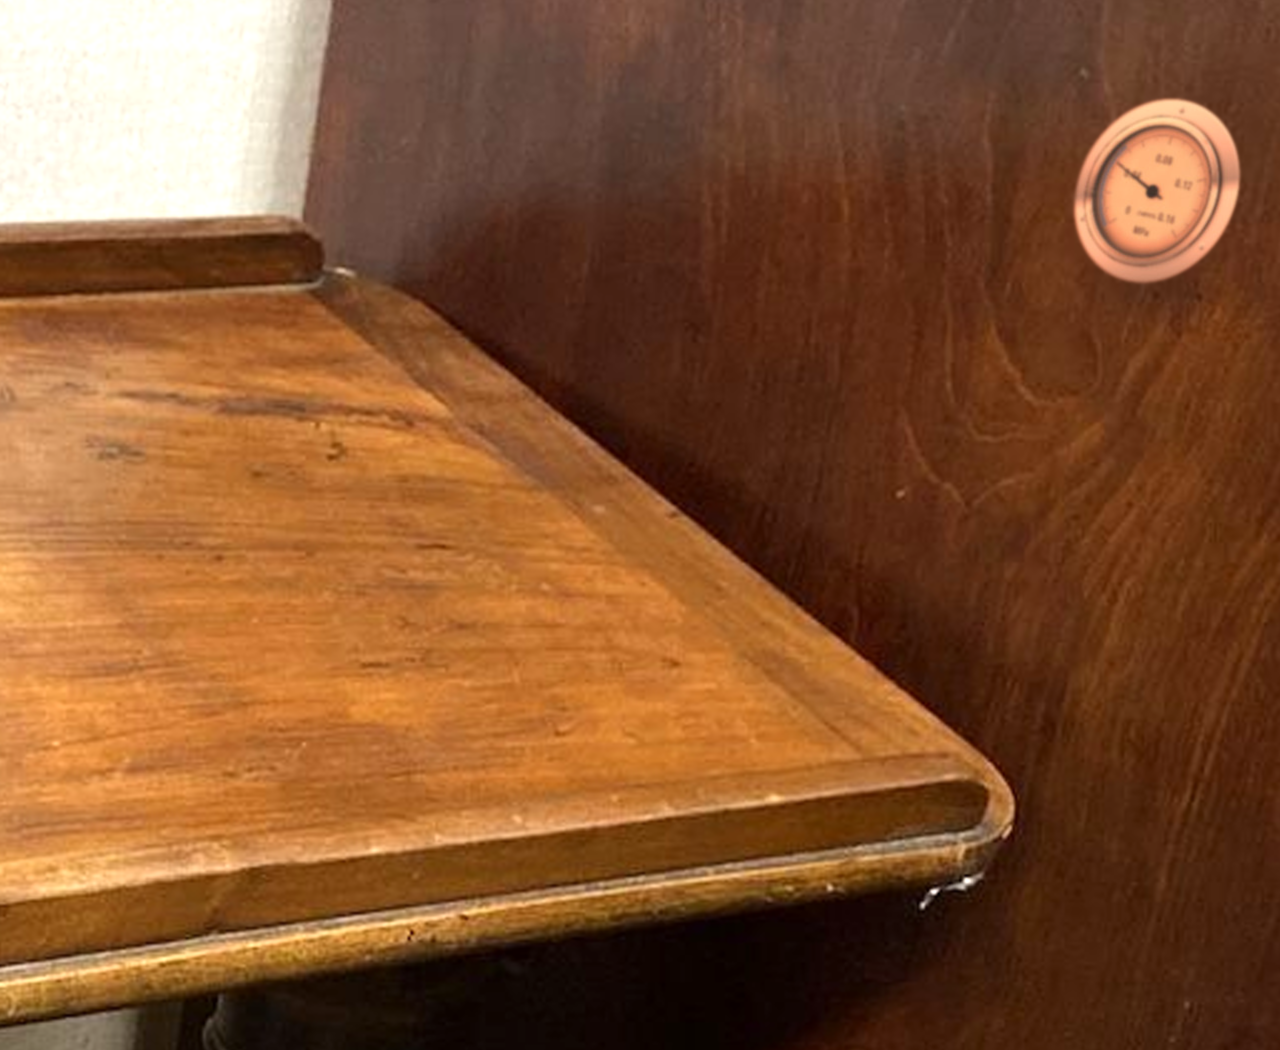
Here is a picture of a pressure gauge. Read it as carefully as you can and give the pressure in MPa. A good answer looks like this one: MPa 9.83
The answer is MPa 0.04
